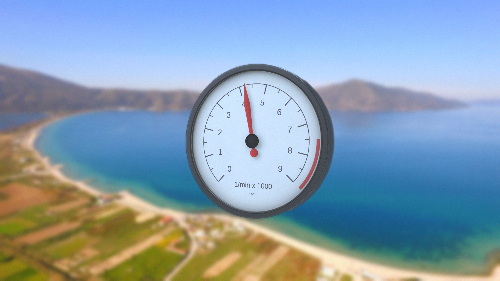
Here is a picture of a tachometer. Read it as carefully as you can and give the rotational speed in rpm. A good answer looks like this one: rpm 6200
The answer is rpm 4250
